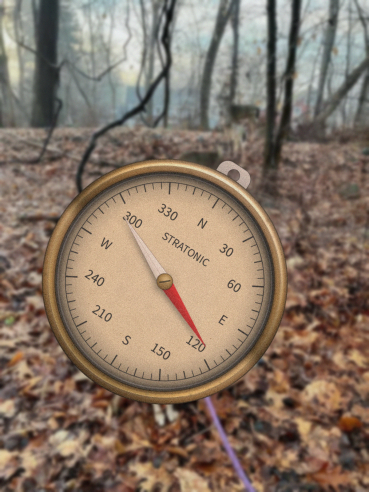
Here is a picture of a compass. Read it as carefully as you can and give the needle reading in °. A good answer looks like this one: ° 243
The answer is ° 115
